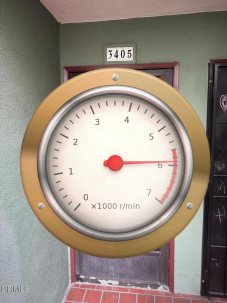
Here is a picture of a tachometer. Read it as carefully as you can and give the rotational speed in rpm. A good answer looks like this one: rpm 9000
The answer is rpm 5900
